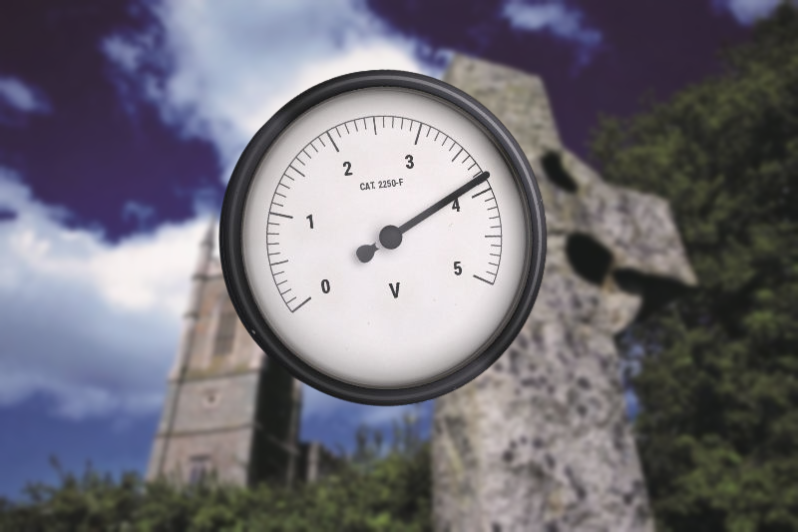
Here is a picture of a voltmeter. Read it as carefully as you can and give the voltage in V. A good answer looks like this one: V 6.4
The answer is V 3.85
